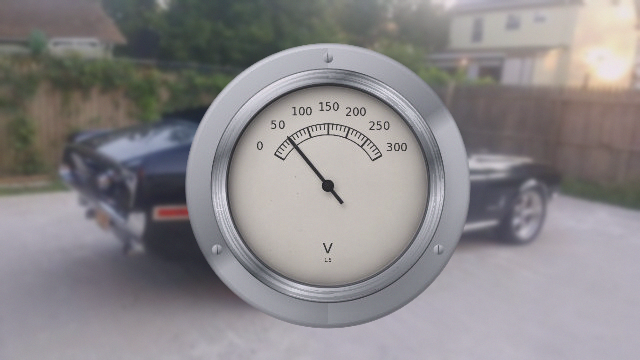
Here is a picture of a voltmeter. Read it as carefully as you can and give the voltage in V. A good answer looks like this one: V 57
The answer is V 50
